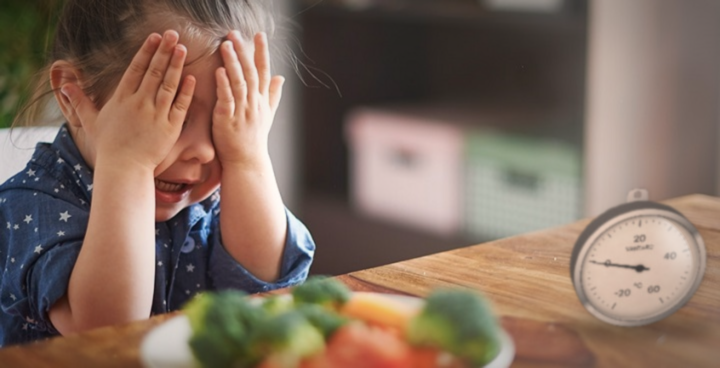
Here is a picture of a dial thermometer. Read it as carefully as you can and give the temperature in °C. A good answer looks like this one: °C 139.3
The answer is °C 0
